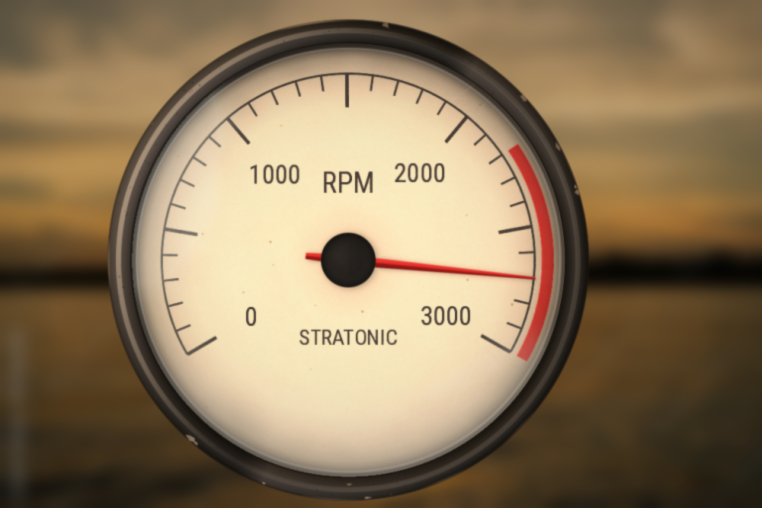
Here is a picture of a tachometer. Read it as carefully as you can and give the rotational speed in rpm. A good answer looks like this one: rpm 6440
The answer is rpm 2700
